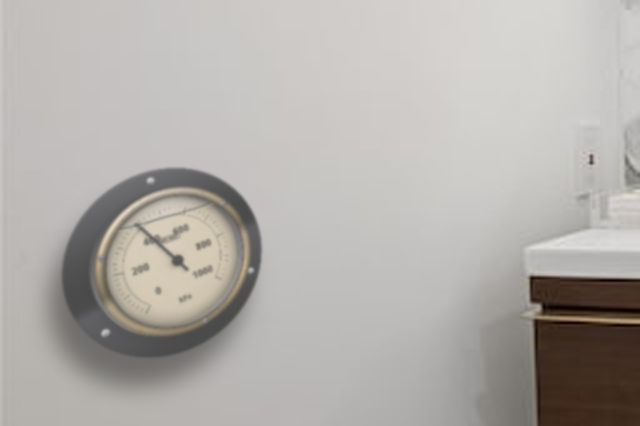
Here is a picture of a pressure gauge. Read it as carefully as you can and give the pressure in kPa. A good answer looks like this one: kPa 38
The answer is kPa 400
